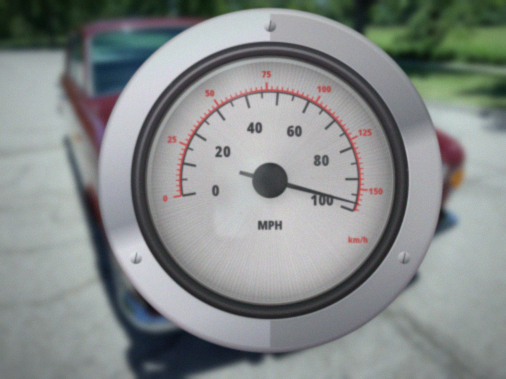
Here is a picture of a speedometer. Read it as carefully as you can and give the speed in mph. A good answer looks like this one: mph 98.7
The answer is mph 97.5
